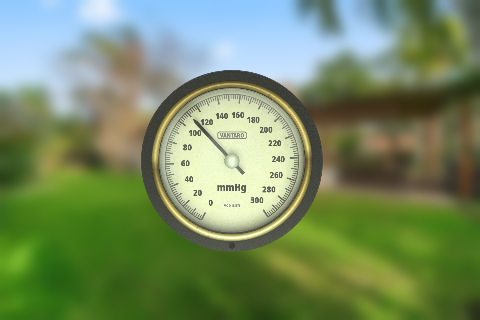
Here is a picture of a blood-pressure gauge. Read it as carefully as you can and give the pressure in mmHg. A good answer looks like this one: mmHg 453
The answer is mmHg 110
